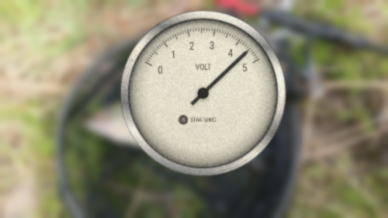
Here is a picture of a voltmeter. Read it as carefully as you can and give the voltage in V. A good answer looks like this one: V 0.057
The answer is V 4.5
